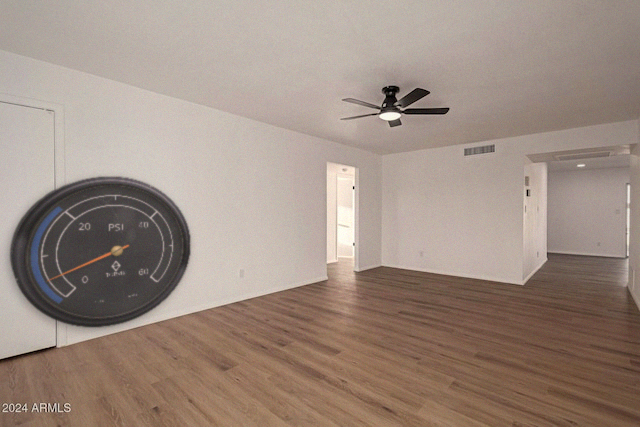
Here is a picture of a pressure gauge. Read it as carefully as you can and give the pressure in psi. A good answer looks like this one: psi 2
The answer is psi 5
